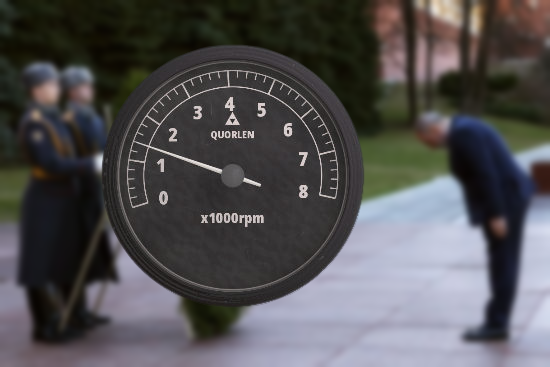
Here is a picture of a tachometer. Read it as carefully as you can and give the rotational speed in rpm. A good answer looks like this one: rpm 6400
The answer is rpm 1400
